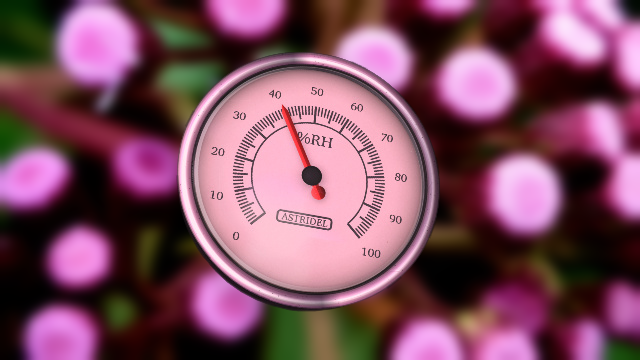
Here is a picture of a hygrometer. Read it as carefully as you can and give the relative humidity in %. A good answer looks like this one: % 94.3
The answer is % 40
